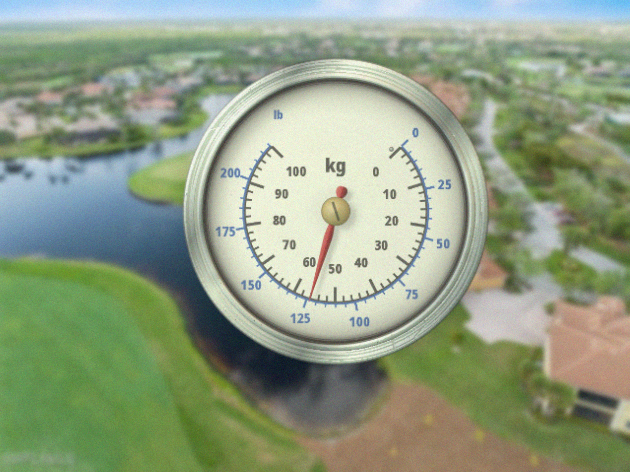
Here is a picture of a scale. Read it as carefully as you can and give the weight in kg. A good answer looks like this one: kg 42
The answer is kg 56
